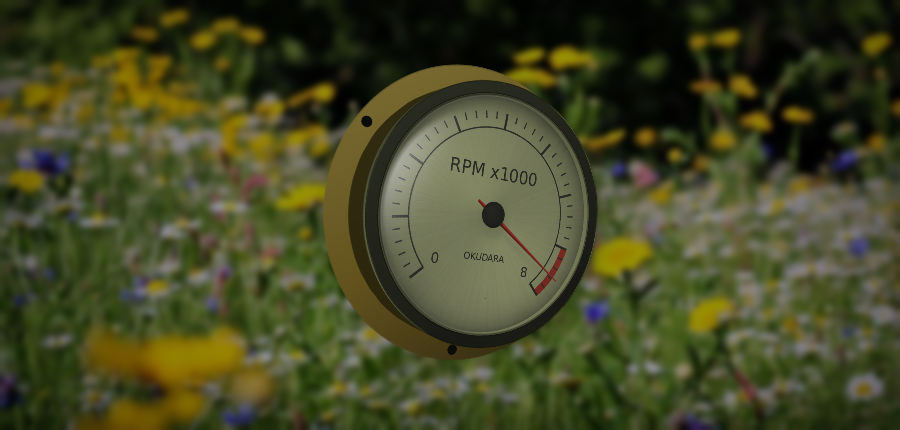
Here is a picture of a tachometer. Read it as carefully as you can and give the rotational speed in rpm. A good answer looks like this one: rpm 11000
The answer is rpm 7600
